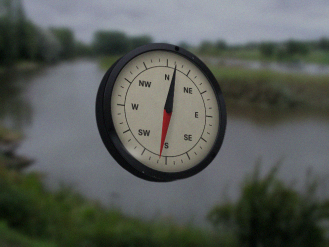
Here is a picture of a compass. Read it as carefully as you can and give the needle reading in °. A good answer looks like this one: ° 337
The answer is ° 190
